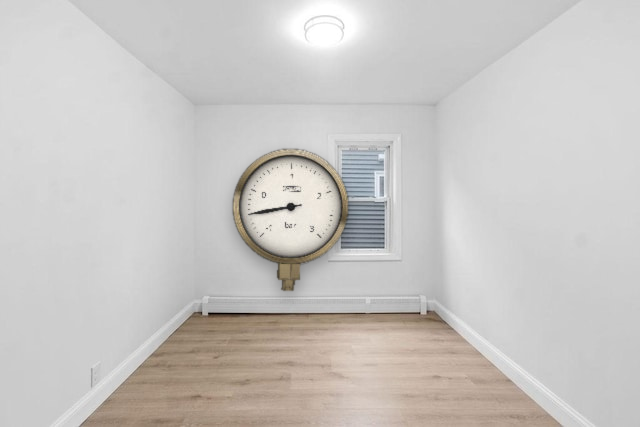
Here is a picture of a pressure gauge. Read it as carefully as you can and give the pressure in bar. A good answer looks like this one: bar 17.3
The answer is bar -0.5
